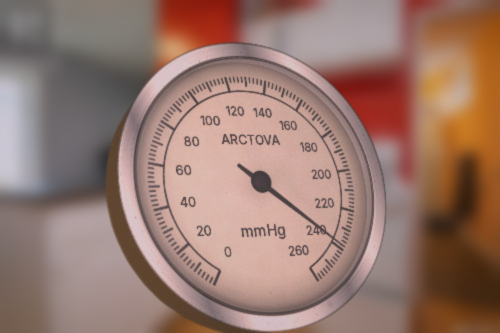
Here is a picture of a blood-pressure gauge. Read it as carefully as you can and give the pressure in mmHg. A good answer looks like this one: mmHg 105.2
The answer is mmHg 240
